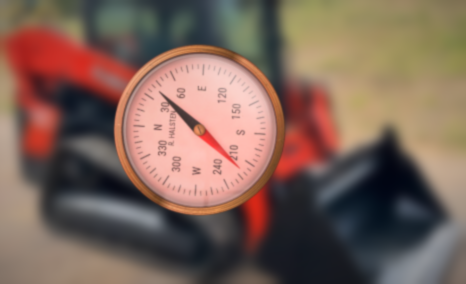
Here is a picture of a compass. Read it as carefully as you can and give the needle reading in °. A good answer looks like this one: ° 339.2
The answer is ° 220
